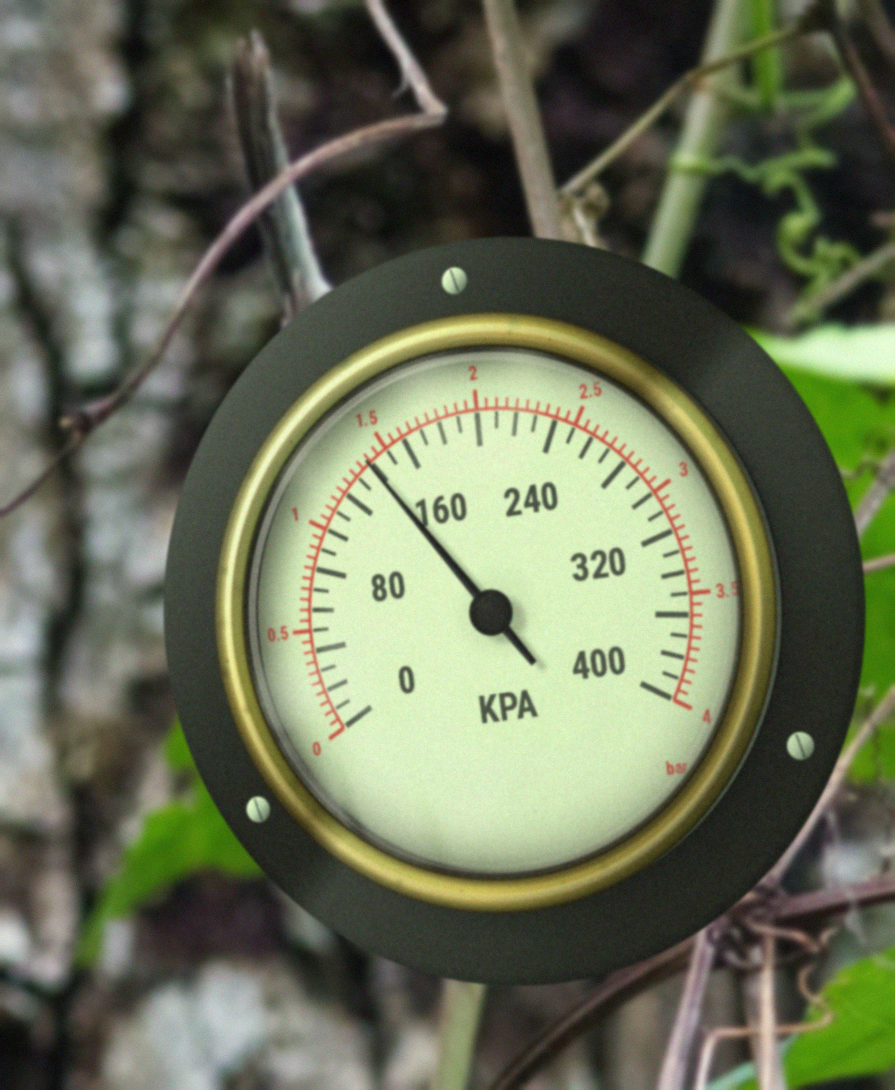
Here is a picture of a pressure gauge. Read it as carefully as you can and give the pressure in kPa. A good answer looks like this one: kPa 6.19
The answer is kPa 140
